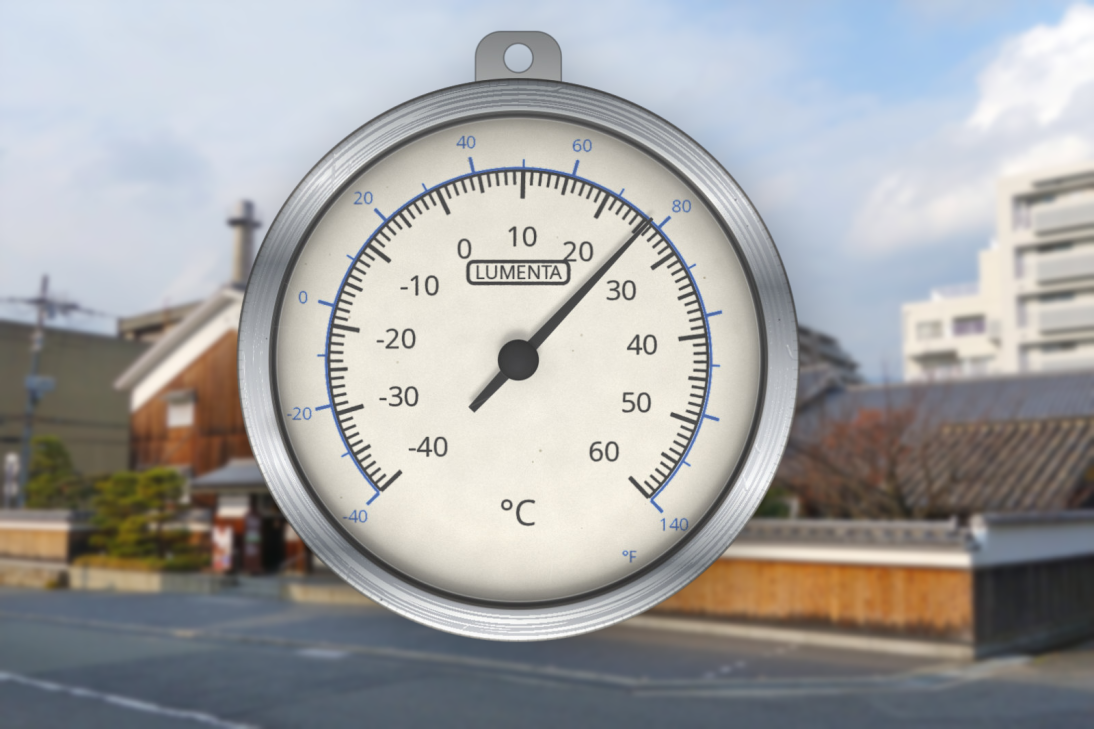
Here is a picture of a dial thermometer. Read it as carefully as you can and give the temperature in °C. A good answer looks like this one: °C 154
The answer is °C 25.5
